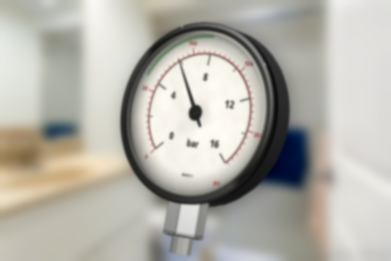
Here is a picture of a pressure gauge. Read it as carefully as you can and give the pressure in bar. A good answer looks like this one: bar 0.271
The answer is bar 6
